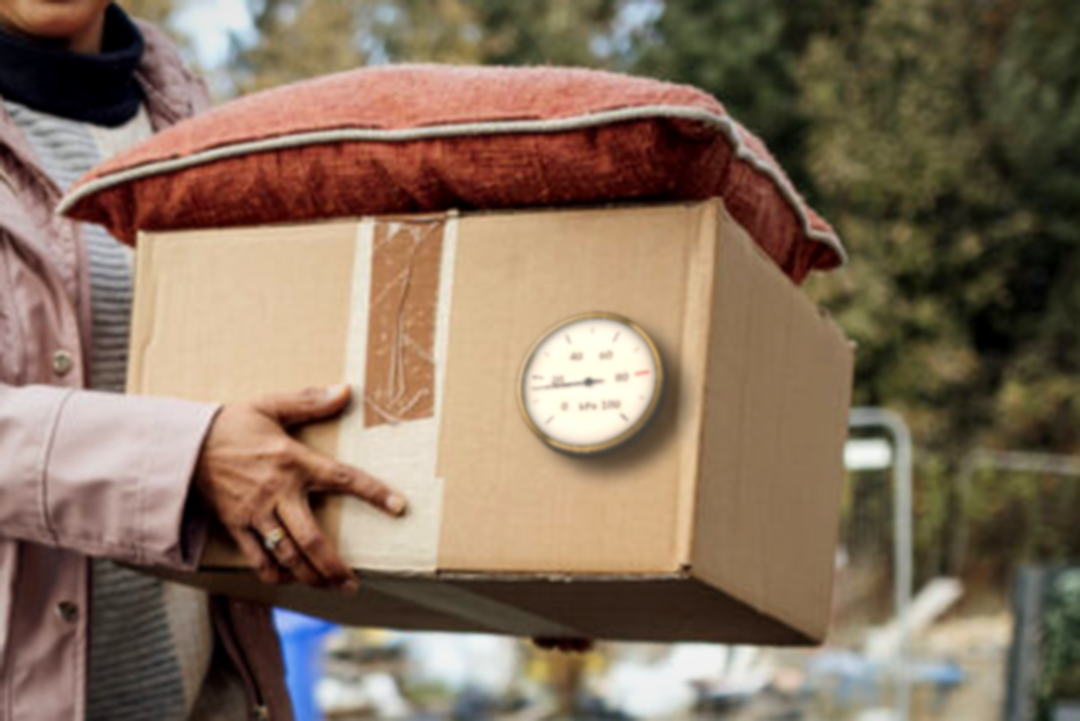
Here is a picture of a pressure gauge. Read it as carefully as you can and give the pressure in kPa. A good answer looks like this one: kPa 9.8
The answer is kPa 15
